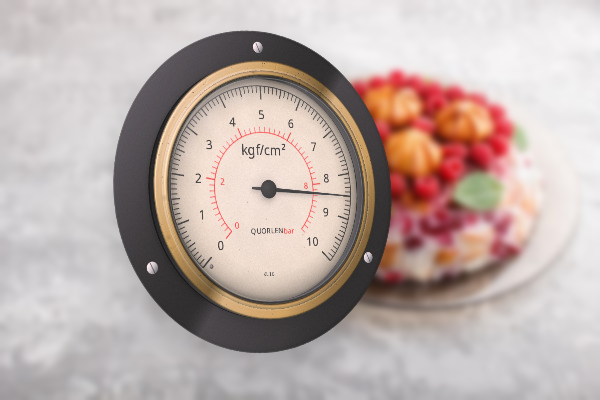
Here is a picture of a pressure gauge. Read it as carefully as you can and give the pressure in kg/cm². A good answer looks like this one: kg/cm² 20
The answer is kg/cm² 8.5
